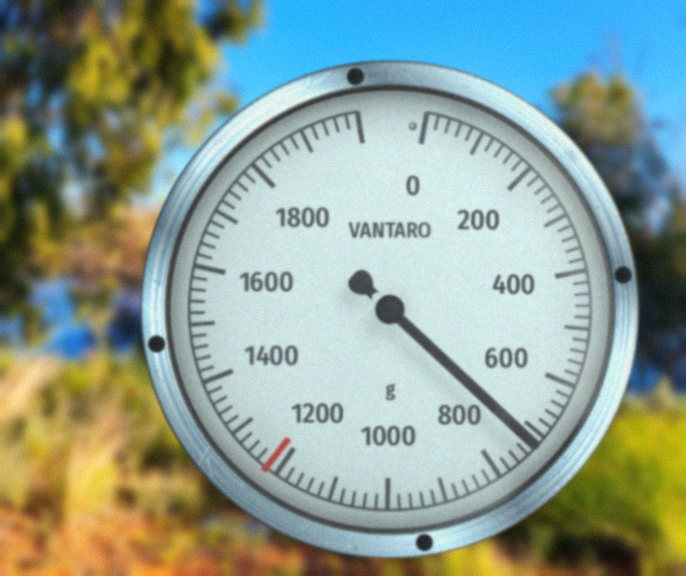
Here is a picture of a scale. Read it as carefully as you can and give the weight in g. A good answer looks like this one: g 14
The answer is g 720
